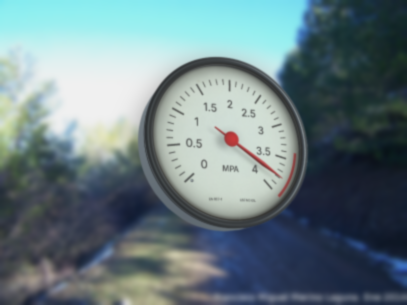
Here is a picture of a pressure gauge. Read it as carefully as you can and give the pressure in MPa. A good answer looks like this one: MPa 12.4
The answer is MPa 3.8
